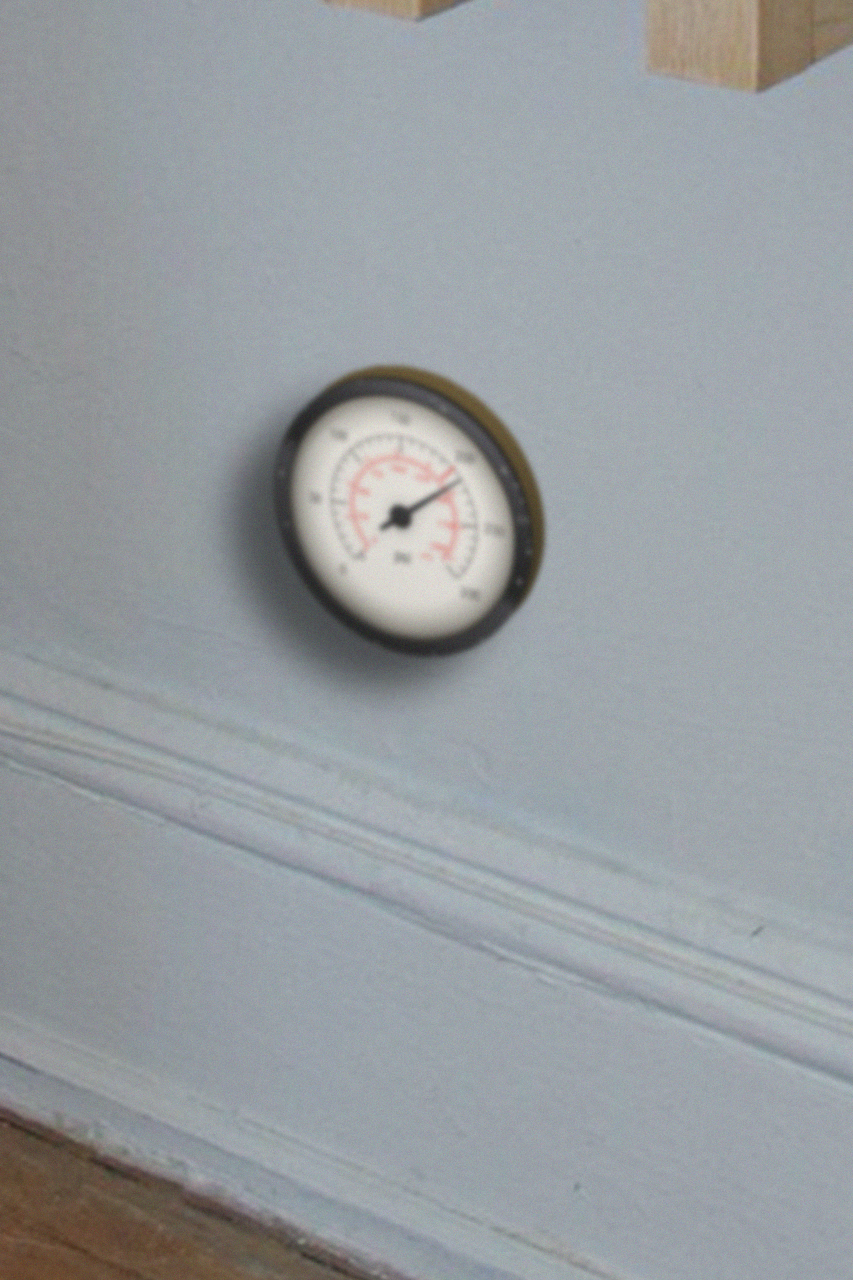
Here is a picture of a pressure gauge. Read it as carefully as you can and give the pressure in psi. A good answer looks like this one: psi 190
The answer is psi 210
